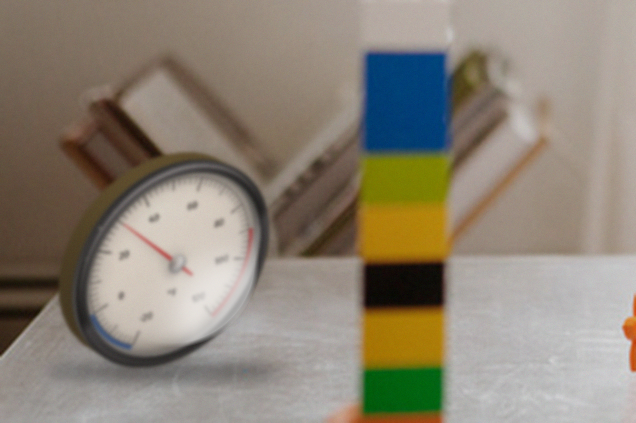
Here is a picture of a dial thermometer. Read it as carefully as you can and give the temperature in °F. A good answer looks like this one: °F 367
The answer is °F 30
